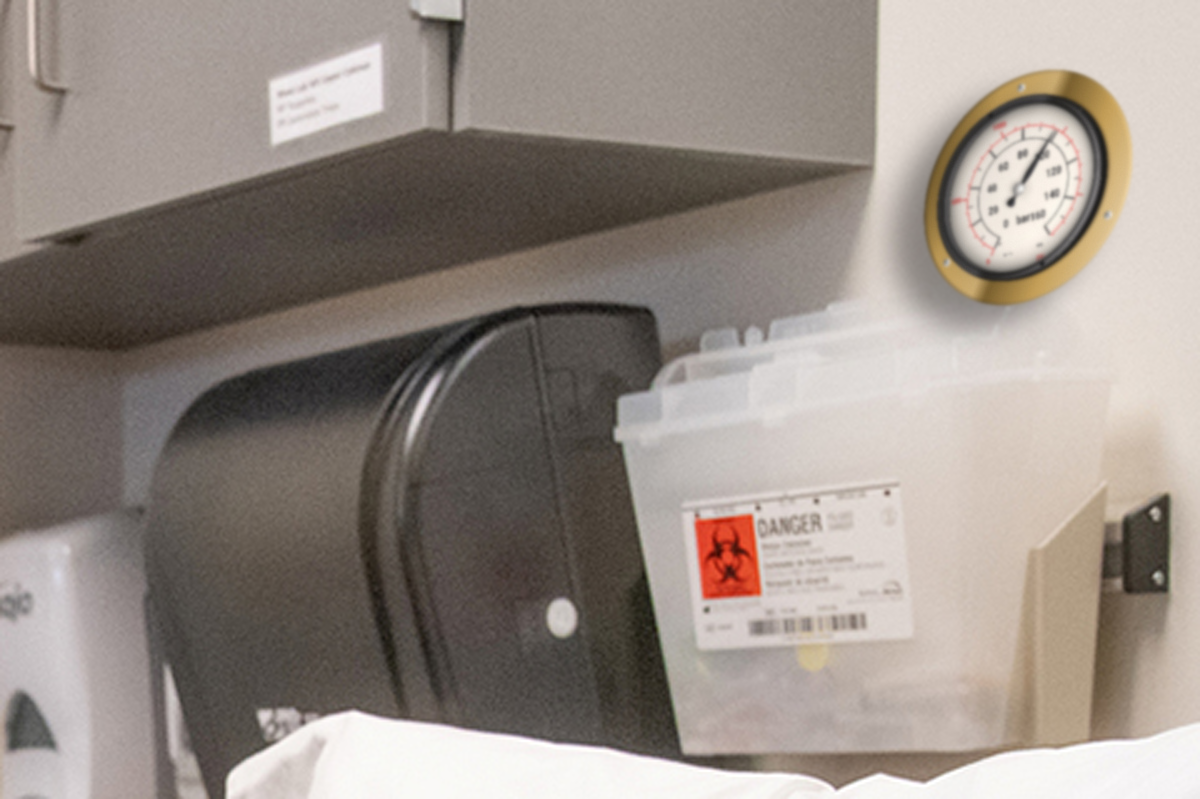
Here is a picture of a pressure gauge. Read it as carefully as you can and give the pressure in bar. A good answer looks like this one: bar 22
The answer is bar 100
